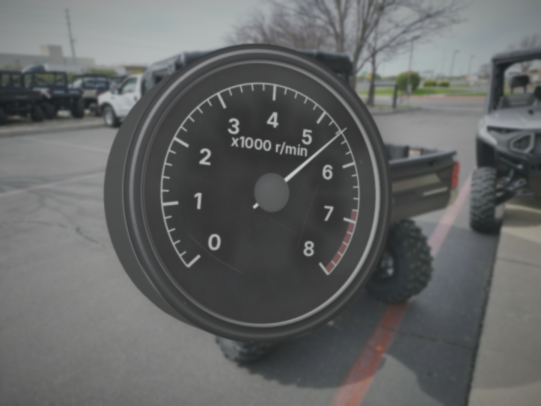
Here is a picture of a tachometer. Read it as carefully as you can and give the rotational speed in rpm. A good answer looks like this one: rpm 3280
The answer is rpm 5400
